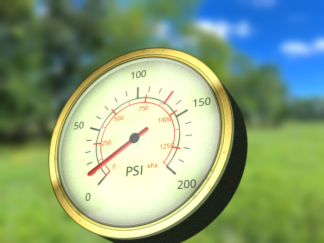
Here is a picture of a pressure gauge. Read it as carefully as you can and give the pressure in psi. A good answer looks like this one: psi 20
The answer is psi 10
